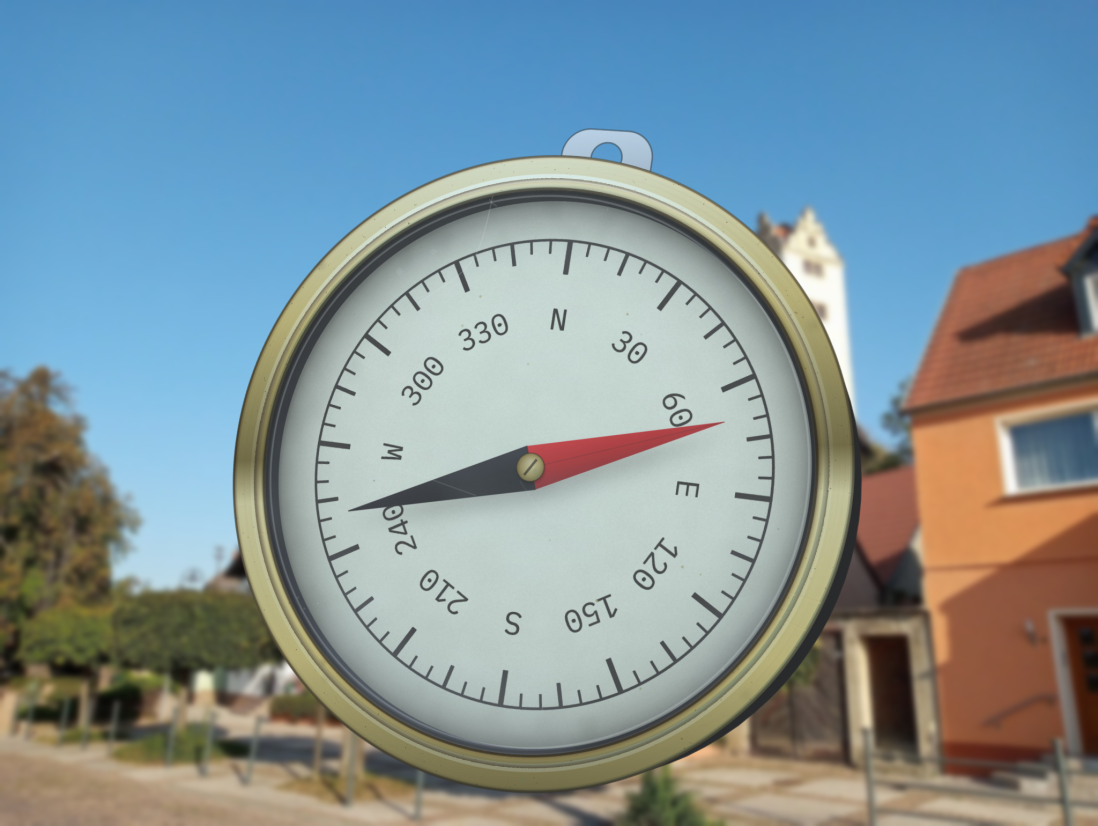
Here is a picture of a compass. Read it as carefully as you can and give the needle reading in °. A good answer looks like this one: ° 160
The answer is ° 70
